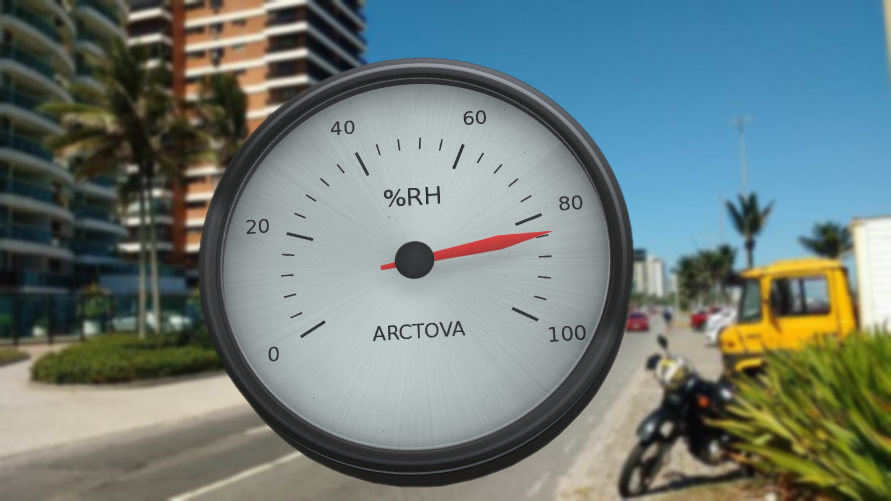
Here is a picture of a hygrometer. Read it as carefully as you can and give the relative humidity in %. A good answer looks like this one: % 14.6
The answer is % 84
